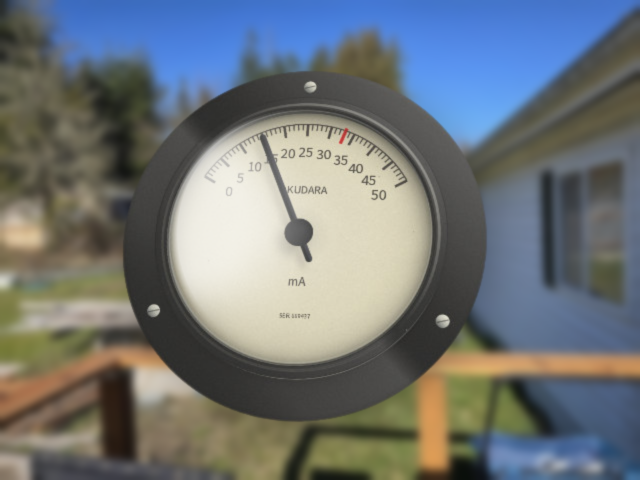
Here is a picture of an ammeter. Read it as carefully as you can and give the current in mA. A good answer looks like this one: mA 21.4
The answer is mA 15
